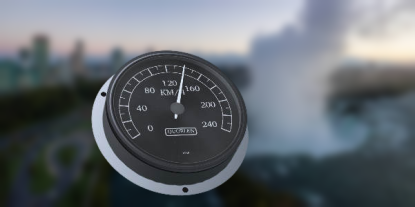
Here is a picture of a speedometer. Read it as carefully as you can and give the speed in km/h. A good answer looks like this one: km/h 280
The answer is km/h 140
